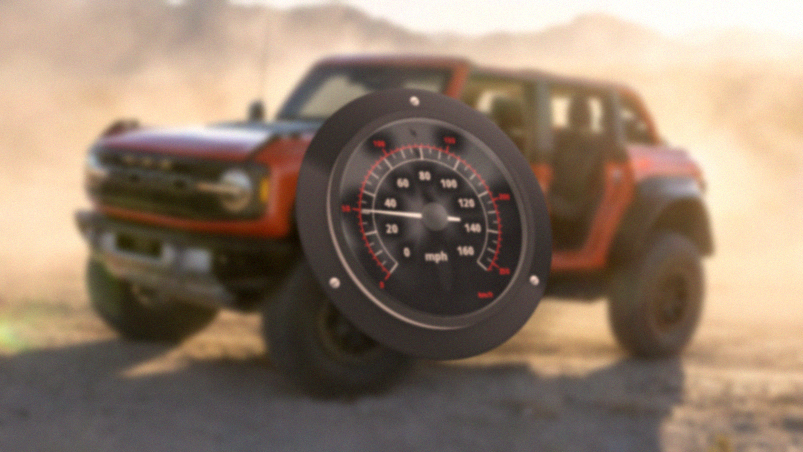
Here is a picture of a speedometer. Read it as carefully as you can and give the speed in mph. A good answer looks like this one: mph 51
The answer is mph 30
